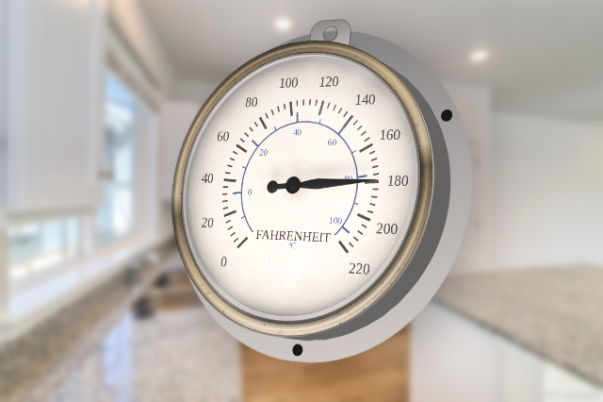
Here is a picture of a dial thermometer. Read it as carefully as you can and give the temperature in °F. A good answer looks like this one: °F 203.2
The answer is °F 180
